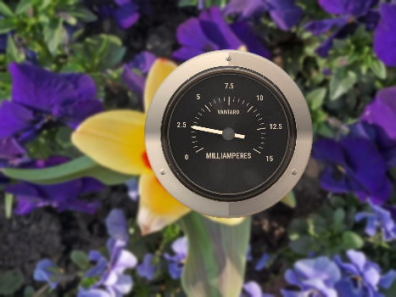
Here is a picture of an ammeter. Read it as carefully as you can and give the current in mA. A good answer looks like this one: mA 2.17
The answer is mA 2.5
